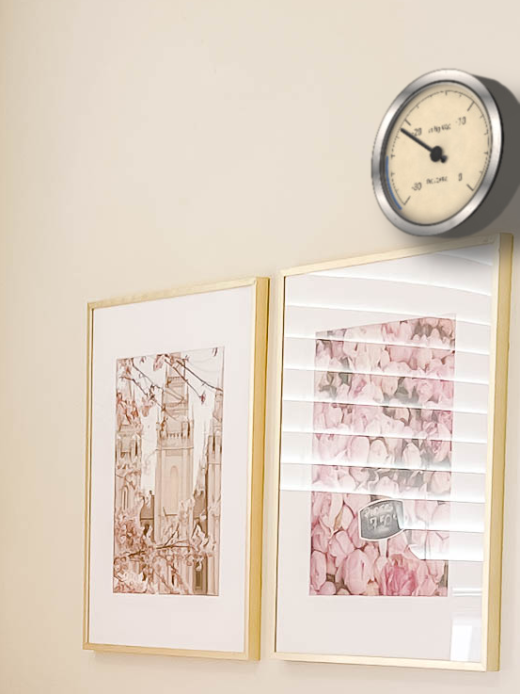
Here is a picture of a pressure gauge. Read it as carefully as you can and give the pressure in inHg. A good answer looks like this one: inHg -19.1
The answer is inHg -21
